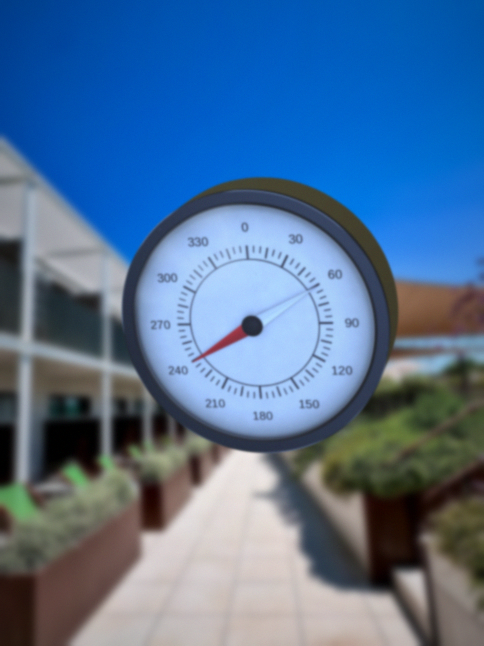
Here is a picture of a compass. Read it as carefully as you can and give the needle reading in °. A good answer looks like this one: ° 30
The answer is ° 240
